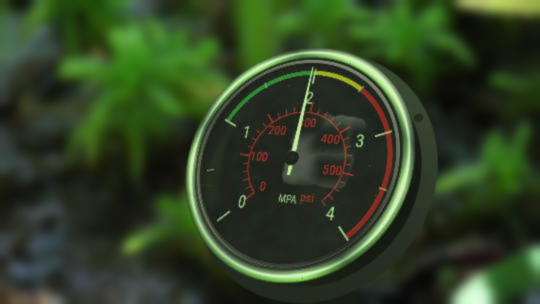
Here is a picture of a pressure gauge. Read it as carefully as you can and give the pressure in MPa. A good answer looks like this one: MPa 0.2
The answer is MPa 2
